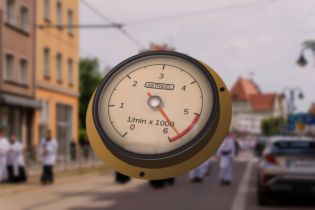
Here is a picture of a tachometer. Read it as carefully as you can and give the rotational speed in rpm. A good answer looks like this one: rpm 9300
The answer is rpm 5750
